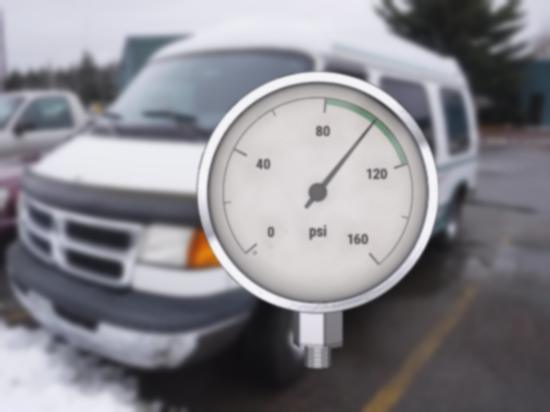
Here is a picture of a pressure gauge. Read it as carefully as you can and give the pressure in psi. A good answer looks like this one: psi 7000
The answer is psi 100
